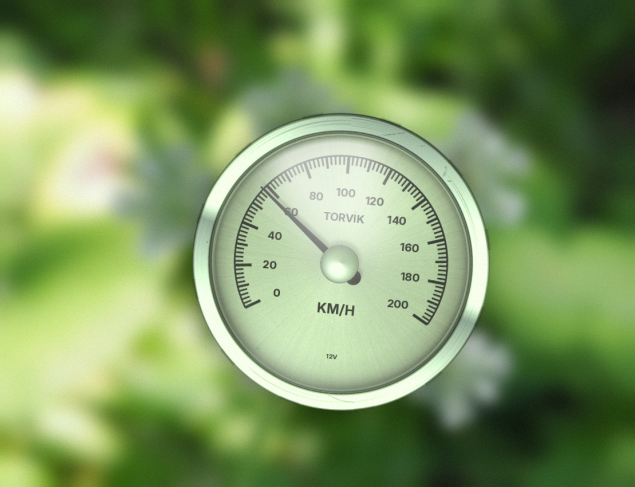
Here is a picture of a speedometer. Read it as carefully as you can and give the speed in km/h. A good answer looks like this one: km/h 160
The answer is km/h 58
